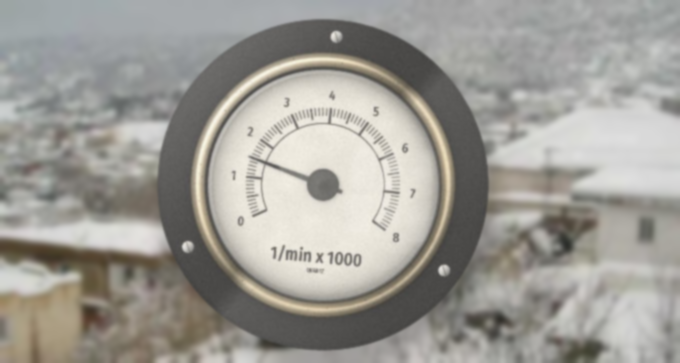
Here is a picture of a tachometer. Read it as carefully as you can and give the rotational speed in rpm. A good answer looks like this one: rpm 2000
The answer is rpm 1500
